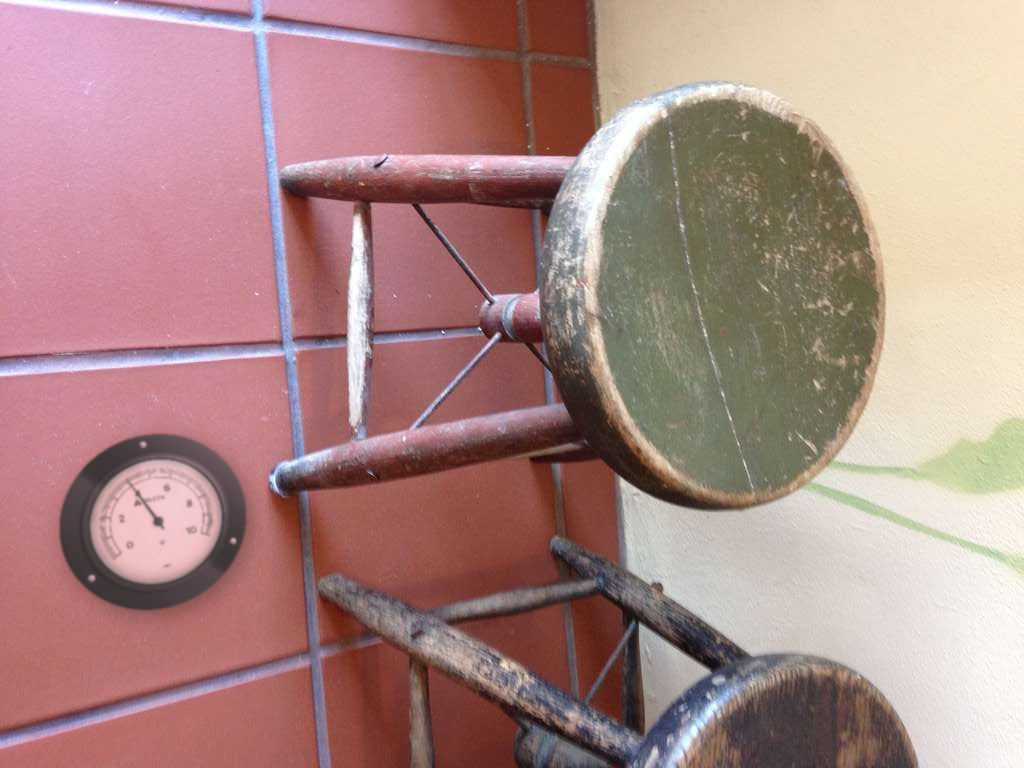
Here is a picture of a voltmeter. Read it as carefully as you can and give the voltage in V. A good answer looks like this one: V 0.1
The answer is V 4
